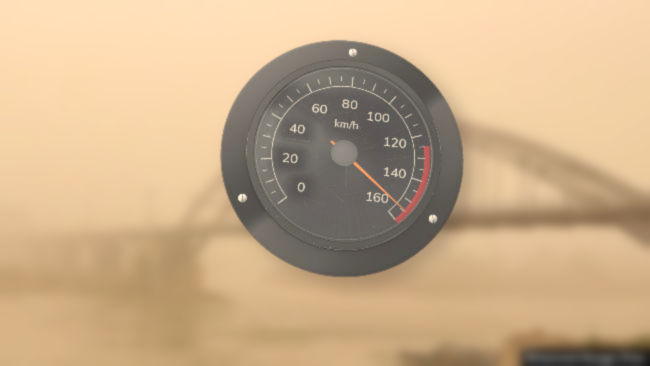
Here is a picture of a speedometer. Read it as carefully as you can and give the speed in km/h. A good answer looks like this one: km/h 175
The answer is km/h 155
